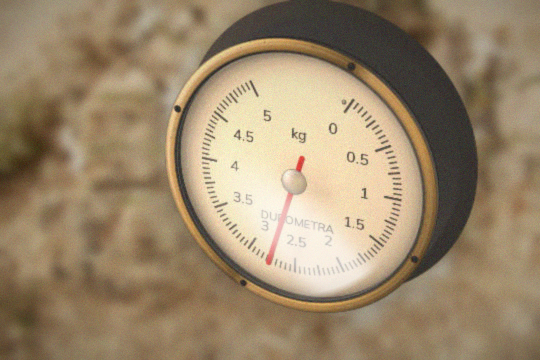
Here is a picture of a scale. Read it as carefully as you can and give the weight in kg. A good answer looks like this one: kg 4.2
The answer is kg 2.75
